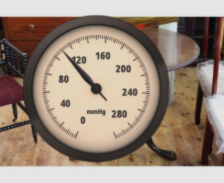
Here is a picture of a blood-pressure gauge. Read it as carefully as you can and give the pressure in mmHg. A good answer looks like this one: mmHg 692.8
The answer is mmHg 110
